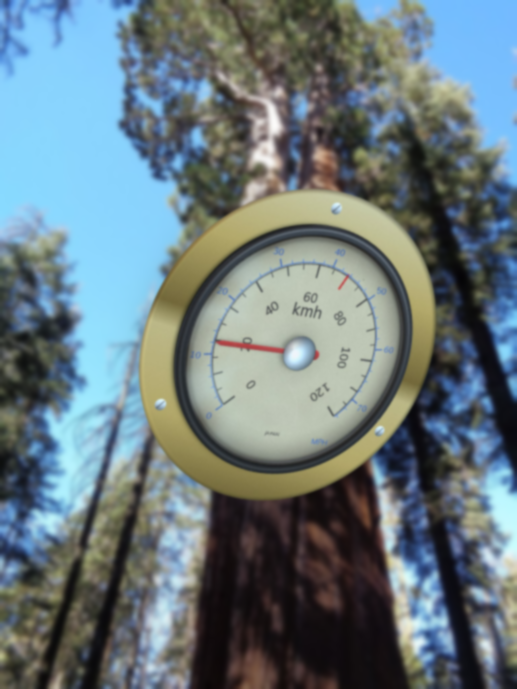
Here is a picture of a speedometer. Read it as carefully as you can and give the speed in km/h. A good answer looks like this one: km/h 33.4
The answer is km/h 20
